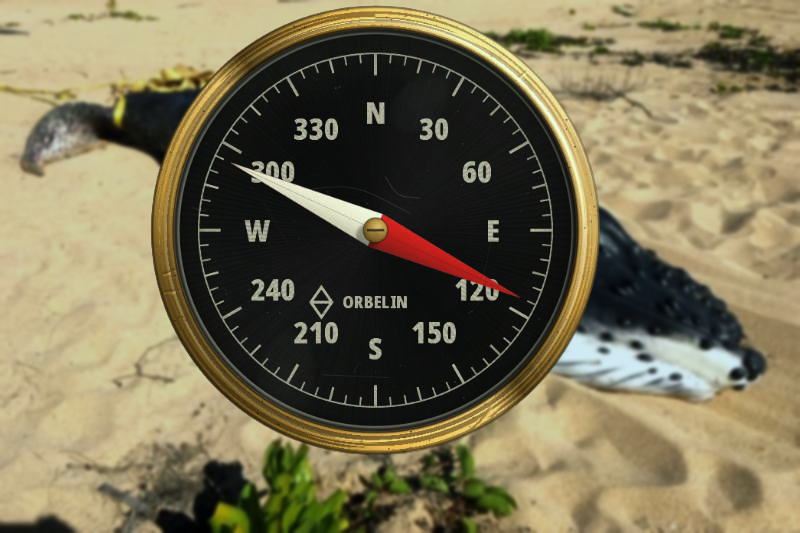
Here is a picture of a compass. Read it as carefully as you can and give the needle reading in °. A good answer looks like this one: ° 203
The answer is ° 115
